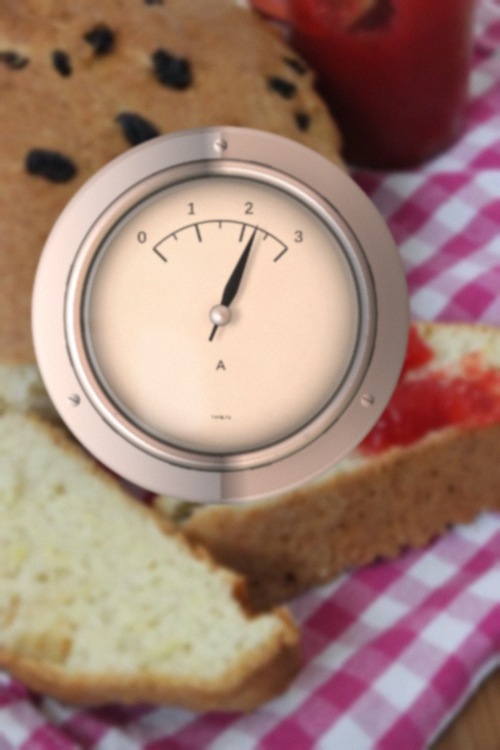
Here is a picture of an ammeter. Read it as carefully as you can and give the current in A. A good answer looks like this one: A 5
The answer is A 2.25
